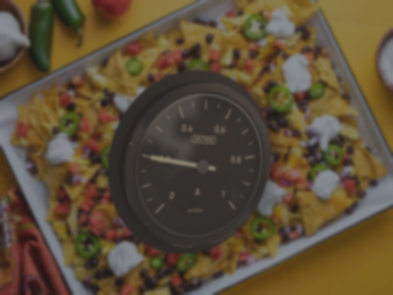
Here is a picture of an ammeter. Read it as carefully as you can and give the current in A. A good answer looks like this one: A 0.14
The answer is A 0.2
